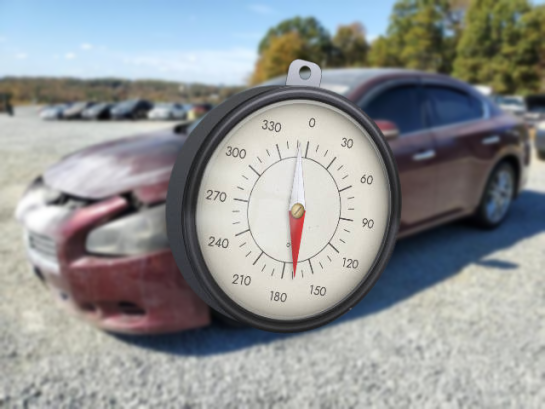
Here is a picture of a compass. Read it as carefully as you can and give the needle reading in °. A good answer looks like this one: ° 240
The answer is ° 170
